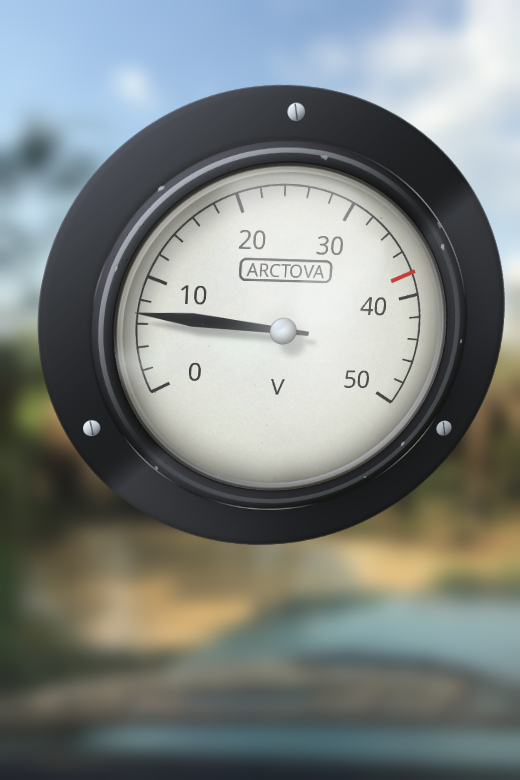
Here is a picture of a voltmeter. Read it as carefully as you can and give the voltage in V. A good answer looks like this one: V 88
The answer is V 7
